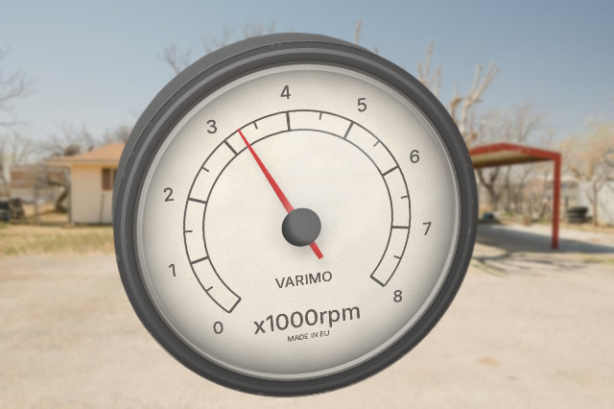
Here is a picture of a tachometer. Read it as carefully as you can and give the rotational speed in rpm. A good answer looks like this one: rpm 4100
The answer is rpm 3250
